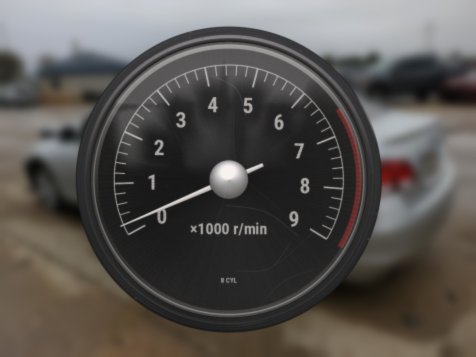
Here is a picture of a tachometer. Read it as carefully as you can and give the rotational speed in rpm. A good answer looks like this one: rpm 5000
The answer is rpm 200
